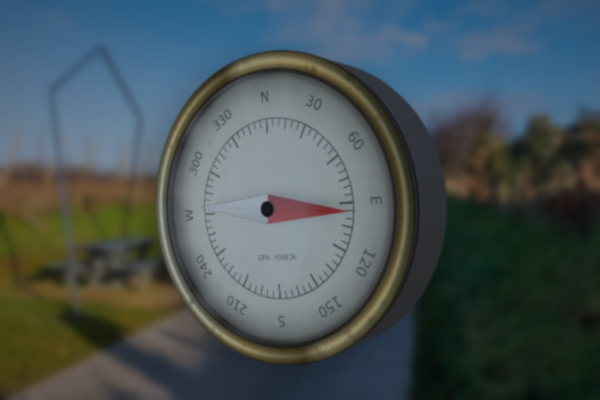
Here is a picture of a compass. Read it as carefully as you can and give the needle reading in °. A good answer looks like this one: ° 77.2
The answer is ° 95
